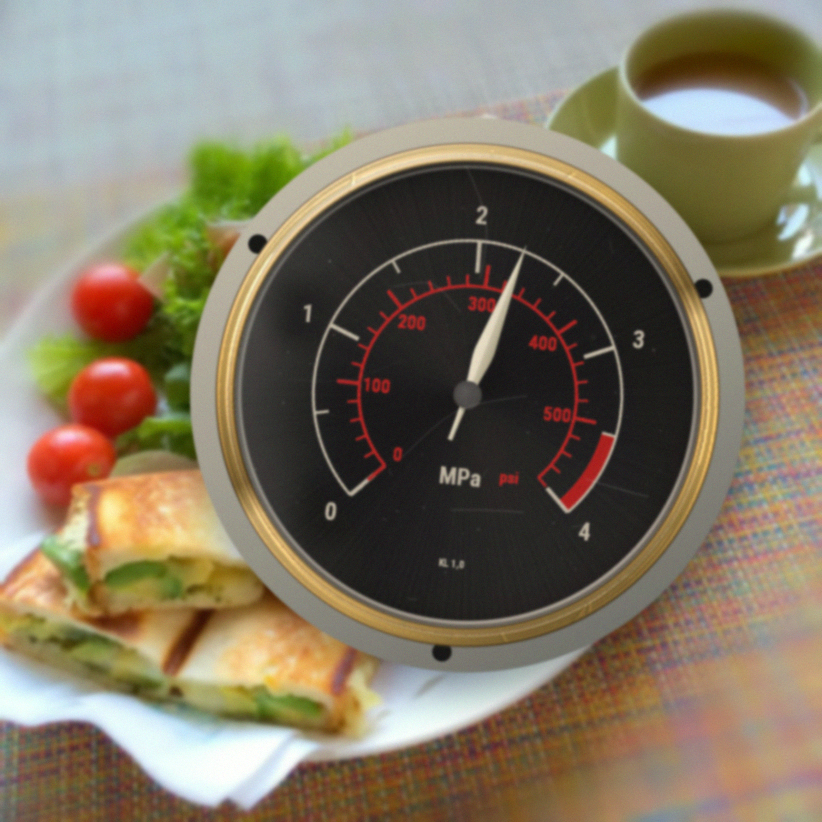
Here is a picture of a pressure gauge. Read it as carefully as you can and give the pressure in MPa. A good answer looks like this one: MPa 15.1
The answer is MPa 2.25
